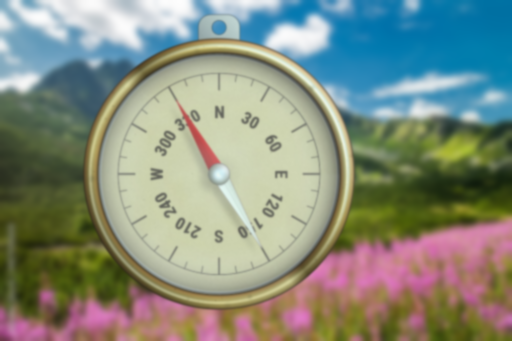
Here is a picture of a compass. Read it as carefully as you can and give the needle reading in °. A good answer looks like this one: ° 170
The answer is ° 330
